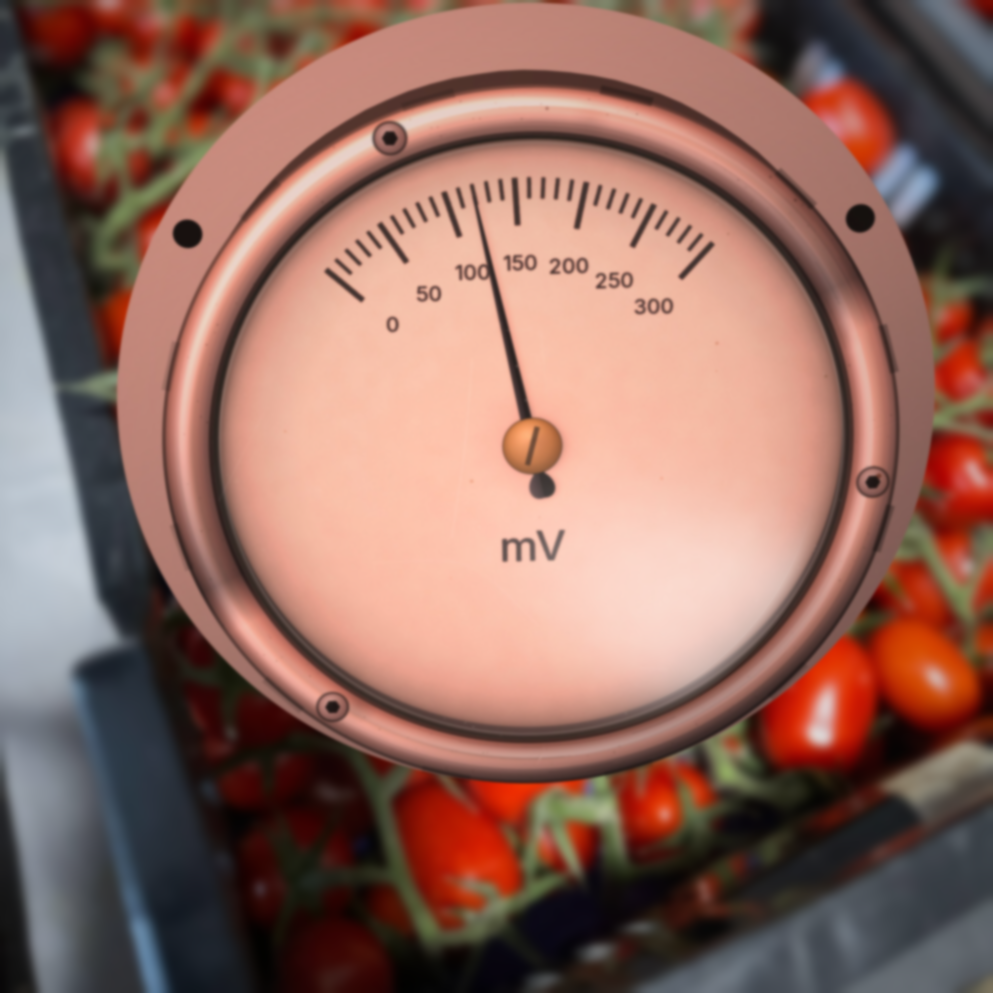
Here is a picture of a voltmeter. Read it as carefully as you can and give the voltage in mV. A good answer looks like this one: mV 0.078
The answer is mV 120
